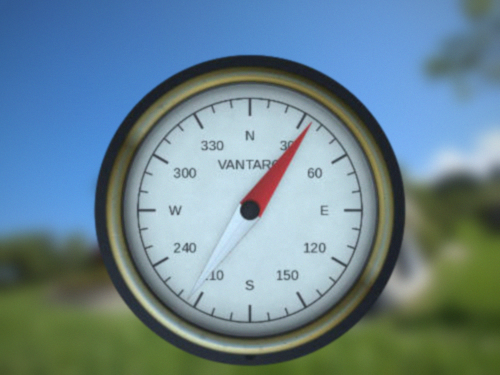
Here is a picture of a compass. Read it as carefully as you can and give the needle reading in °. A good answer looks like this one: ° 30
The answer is ° 35
